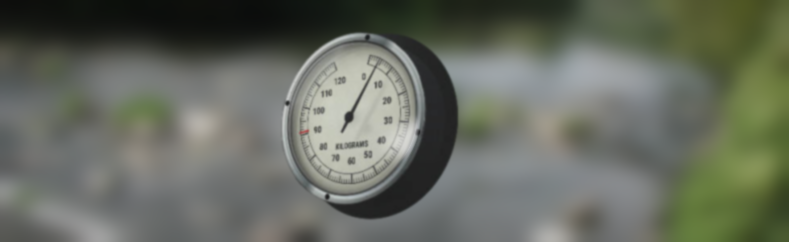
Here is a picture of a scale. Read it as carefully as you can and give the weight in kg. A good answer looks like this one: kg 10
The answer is kg 5
